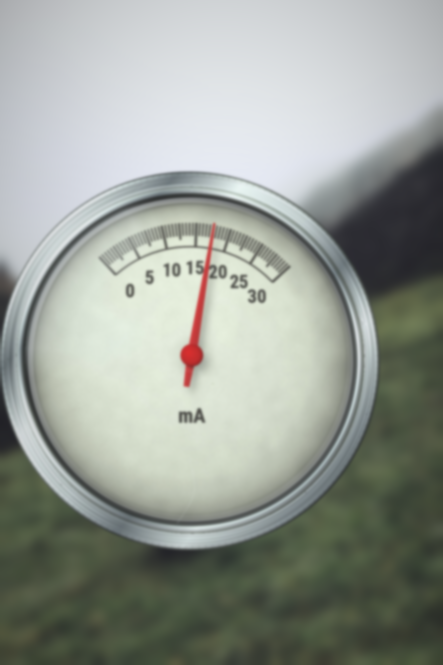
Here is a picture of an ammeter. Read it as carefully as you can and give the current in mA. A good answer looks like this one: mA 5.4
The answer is mA 17.5
